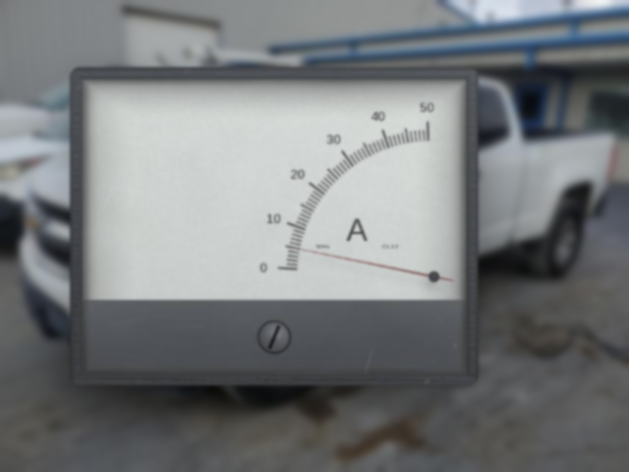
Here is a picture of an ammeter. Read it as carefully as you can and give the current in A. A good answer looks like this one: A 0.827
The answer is A 5
